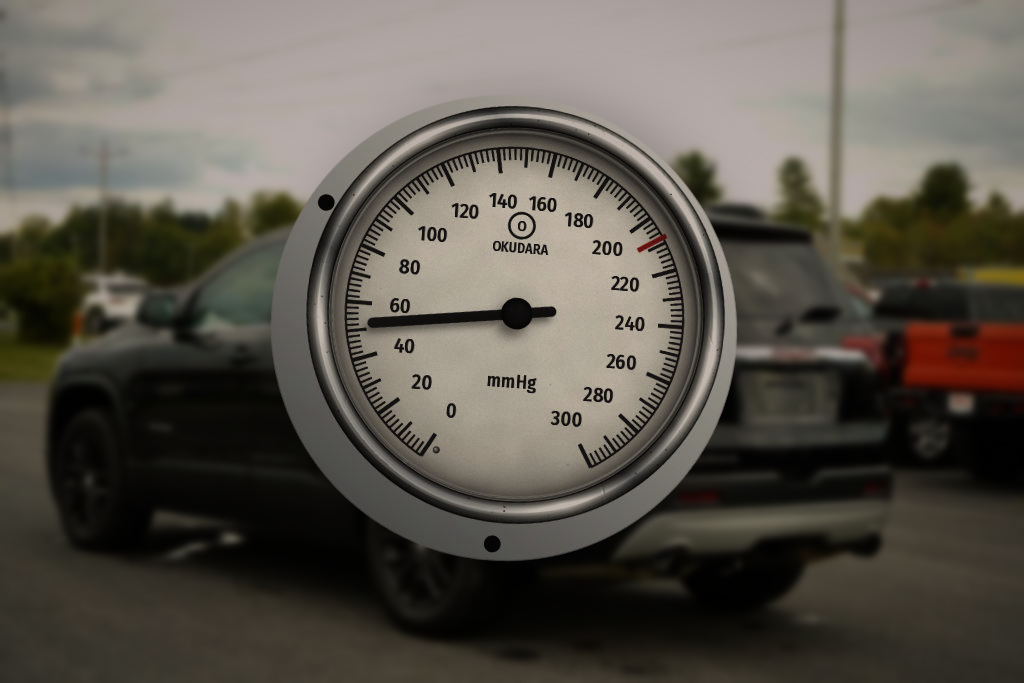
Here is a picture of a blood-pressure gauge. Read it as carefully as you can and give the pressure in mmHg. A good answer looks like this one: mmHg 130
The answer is mmHg 52
